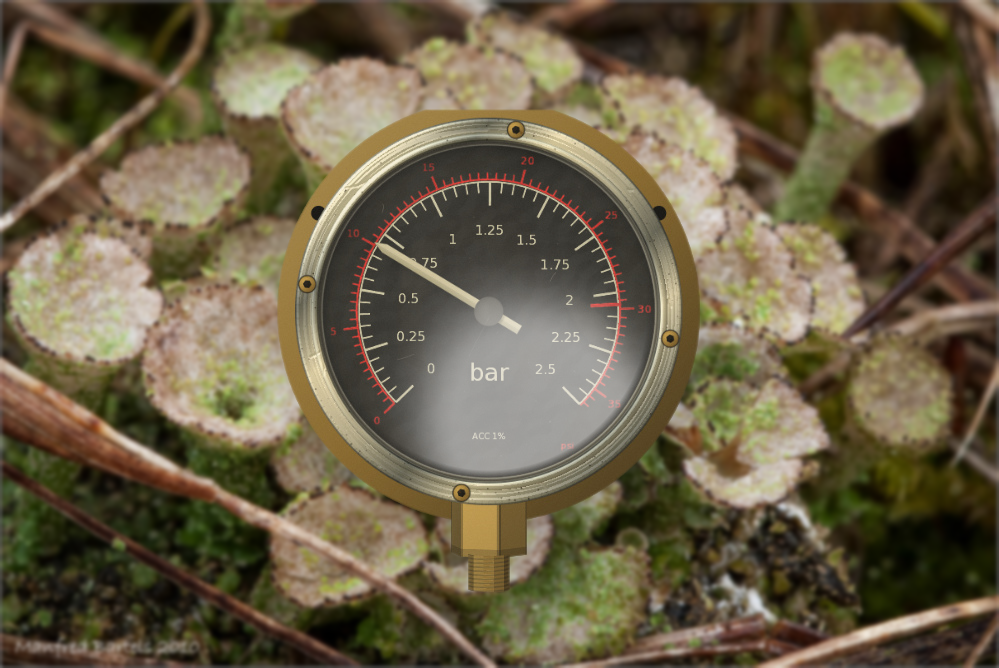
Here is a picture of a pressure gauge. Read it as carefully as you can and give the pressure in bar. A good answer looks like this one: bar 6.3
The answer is bar 0.7
